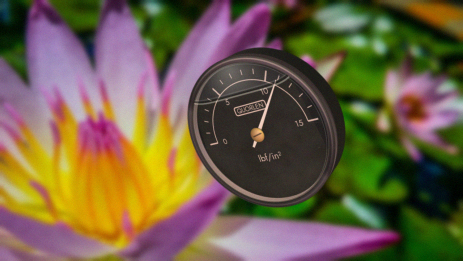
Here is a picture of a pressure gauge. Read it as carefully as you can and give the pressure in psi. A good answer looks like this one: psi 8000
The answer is psi 11
